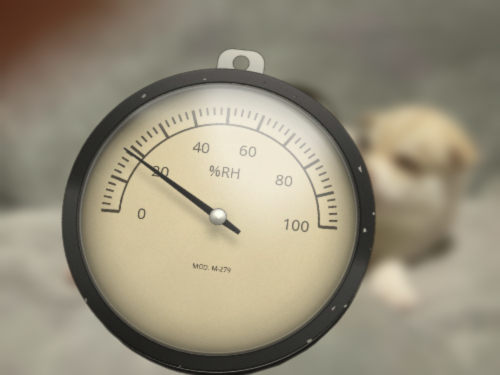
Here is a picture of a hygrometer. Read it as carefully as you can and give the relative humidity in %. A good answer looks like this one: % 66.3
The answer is % 18
